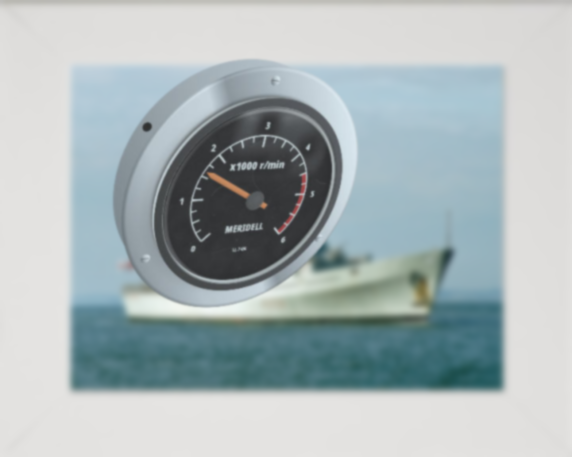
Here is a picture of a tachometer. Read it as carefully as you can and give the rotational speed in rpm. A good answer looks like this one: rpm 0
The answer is rpm 1625
